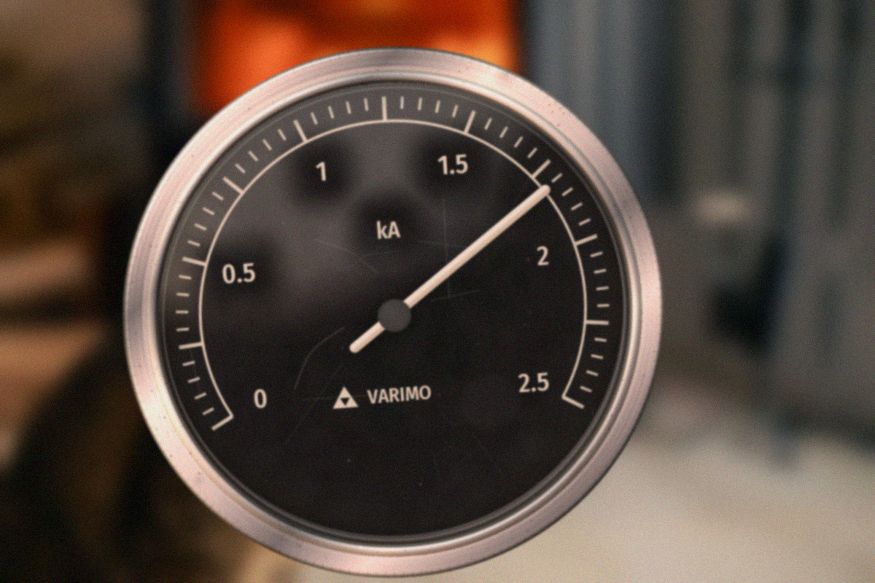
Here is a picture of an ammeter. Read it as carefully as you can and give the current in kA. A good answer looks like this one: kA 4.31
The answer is kA 1.8
